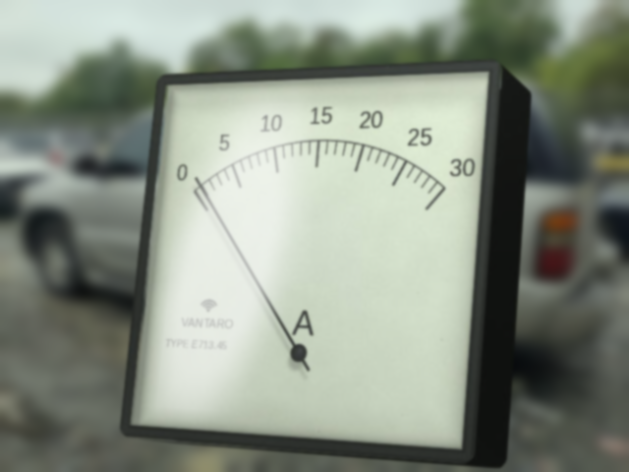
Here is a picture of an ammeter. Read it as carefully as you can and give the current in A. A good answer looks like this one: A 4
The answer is A 1
